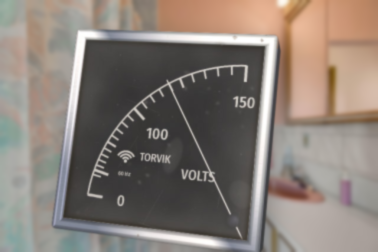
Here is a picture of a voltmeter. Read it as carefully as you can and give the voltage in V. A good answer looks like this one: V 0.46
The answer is V 120
